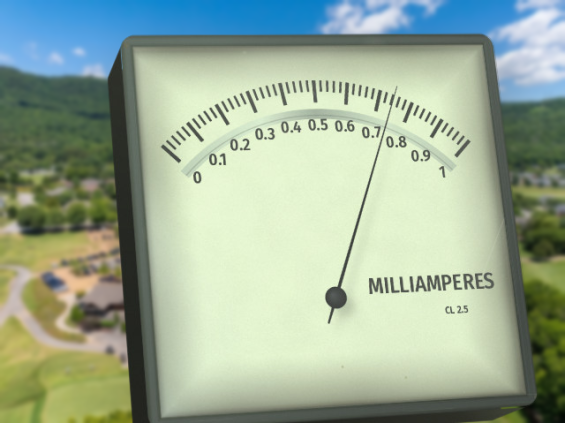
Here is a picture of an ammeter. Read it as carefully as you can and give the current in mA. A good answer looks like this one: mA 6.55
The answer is mA 0.74
